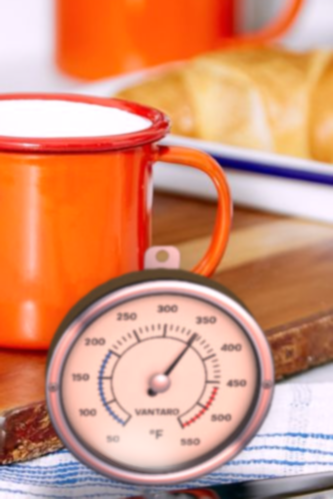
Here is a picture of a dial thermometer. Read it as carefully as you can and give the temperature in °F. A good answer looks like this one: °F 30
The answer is °F 350
